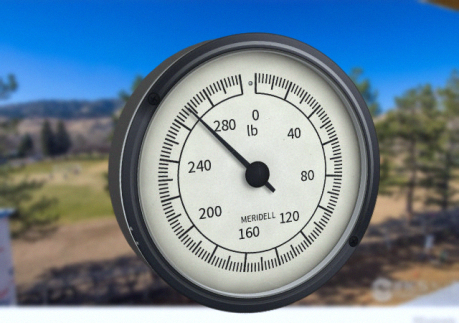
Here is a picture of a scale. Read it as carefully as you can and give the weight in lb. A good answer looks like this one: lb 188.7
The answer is lb 268
